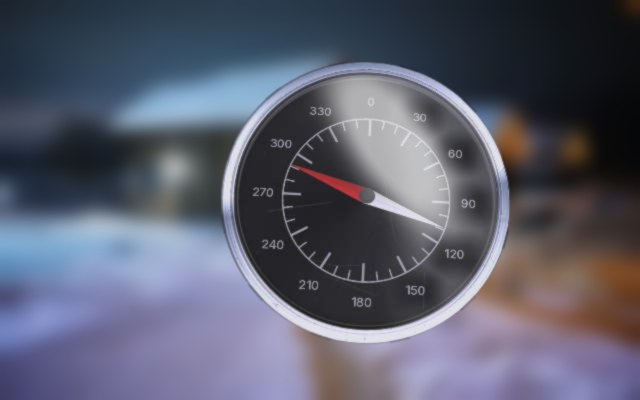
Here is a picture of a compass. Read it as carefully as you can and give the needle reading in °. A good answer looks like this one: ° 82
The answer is ° 290
